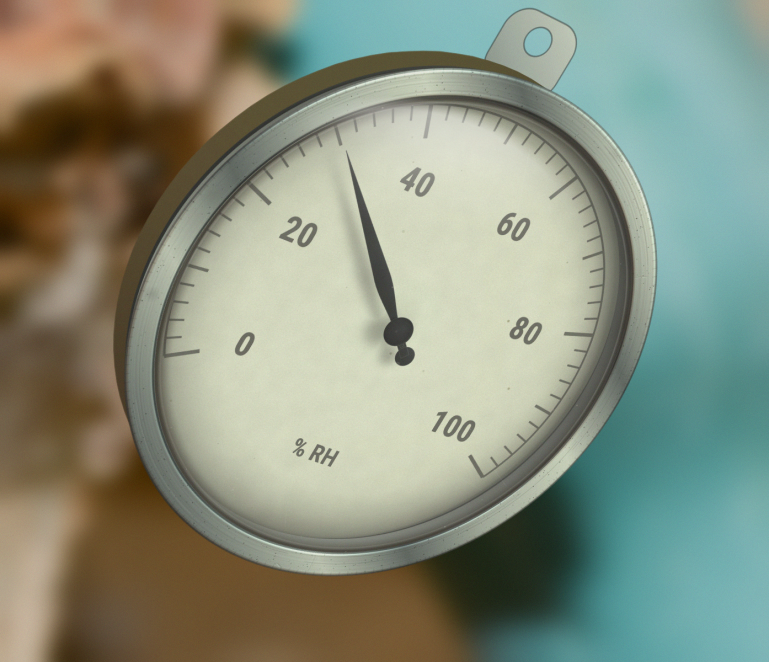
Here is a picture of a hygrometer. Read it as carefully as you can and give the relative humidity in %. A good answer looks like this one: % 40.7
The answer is % 30
